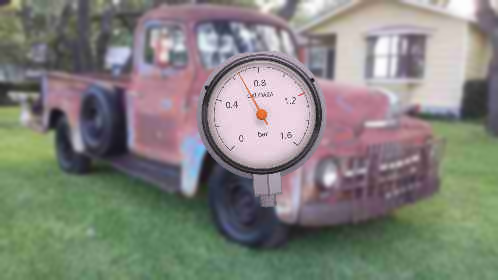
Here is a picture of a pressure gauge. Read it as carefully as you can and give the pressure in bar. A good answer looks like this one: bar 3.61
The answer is bar 0.65
